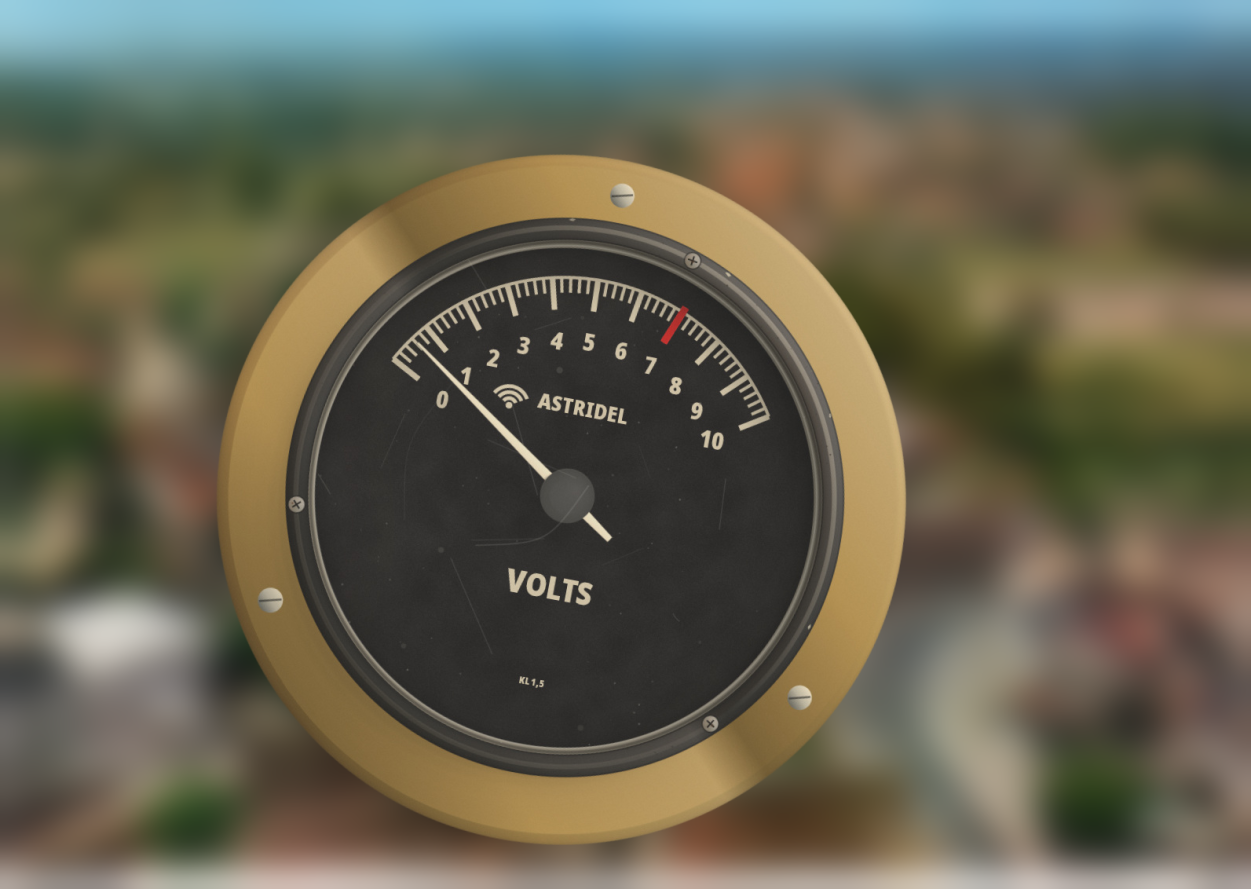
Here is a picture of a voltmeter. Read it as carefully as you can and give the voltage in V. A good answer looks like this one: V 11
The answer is V 0.6
